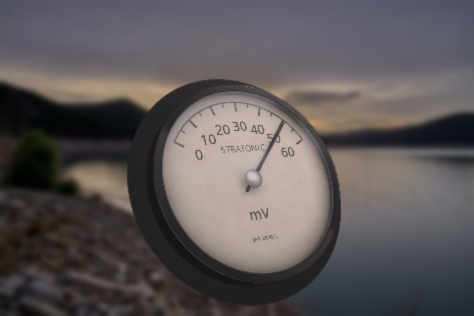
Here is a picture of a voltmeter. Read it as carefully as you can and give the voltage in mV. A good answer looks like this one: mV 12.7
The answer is mV 50
